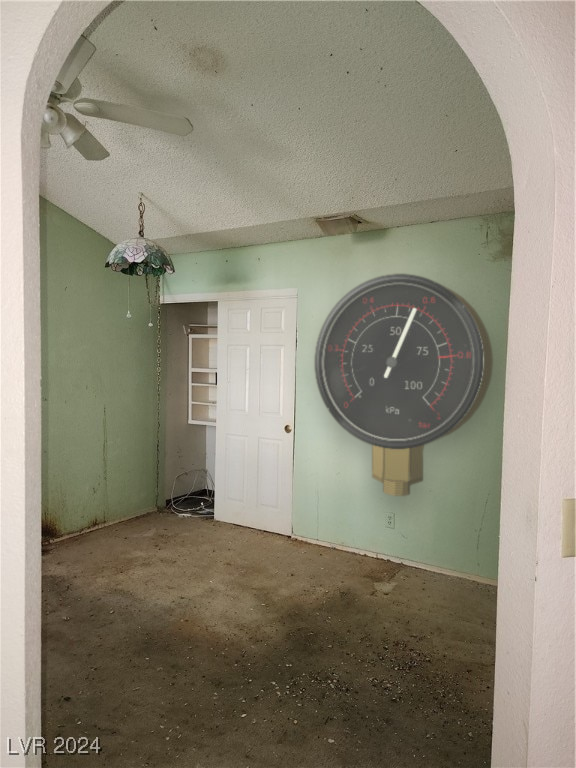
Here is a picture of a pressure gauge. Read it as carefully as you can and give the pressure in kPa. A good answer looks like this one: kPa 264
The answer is kPa 57.5
